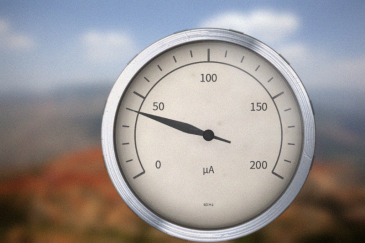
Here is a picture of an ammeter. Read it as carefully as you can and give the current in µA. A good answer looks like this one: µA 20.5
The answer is µA 40
